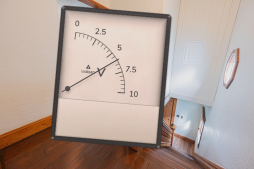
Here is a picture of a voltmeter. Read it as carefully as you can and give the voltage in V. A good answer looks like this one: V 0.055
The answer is V 6
